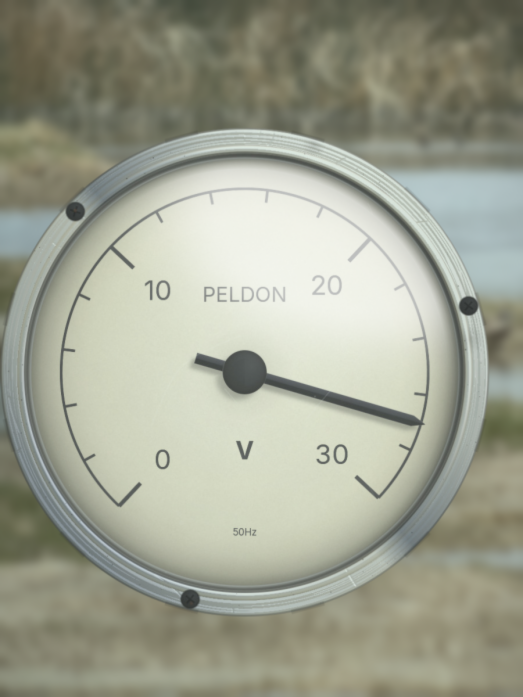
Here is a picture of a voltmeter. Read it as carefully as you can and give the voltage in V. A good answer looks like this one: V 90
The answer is V 27
